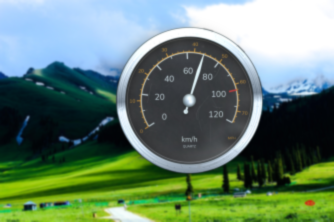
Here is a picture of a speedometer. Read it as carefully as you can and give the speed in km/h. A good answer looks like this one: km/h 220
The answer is km/h 70
